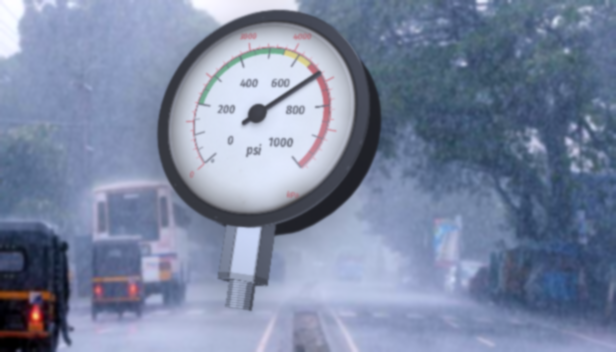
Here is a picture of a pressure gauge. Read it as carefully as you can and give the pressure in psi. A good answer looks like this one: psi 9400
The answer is psi 700
